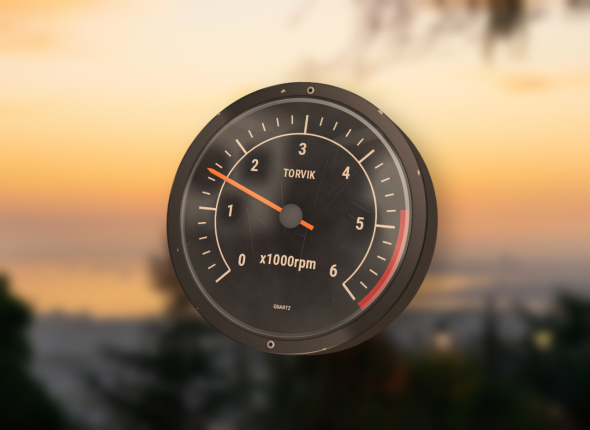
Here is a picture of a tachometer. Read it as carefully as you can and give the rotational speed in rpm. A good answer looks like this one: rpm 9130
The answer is rpm 1500
